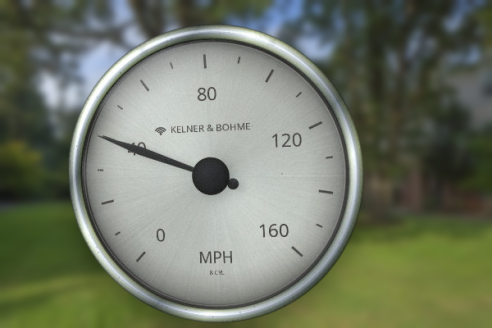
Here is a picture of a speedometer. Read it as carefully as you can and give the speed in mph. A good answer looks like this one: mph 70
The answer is mph 40
